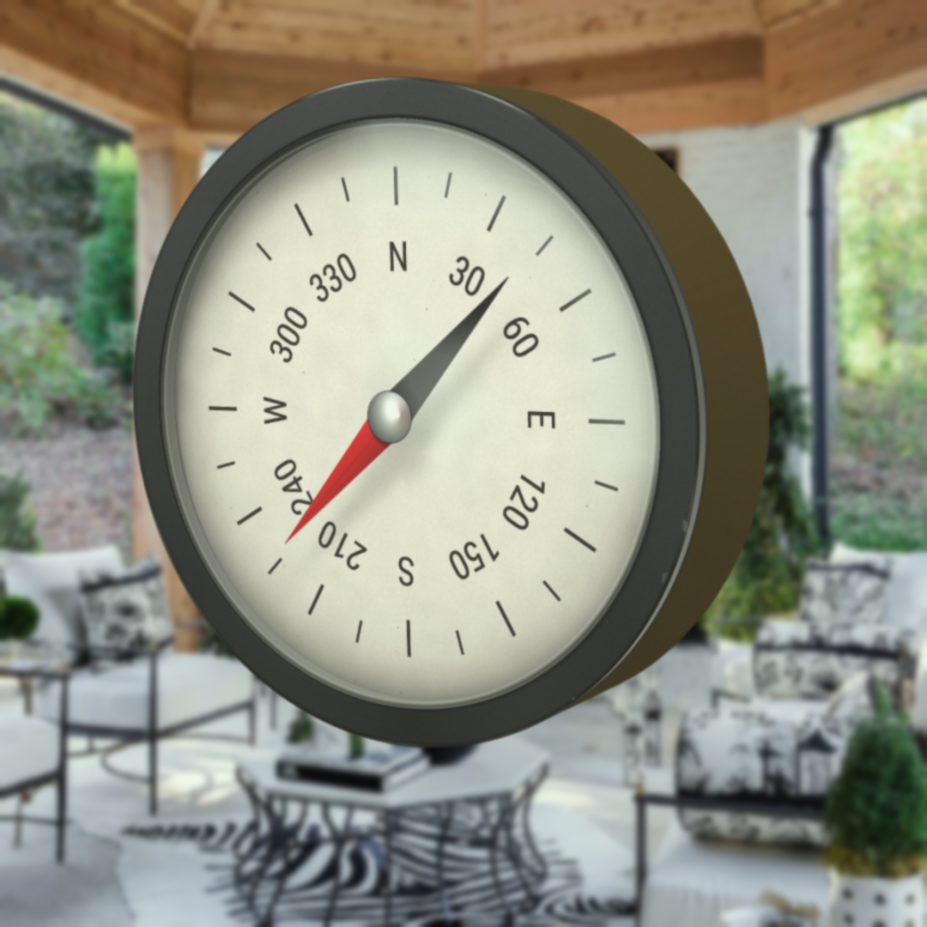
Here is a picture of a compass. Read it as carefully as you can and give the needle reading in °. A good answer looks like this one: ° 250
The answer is ° 225
